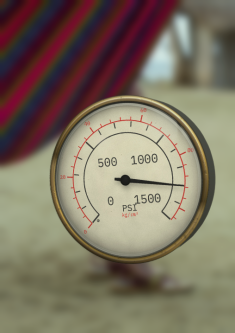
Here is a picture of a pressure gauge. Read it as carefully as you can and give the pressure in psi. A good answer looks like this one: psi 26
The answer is psi 1300
